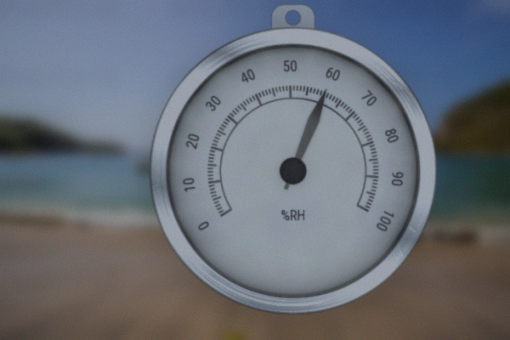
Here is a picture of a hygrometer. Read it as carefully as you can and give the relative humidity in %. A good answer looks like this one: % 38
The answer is % 60
